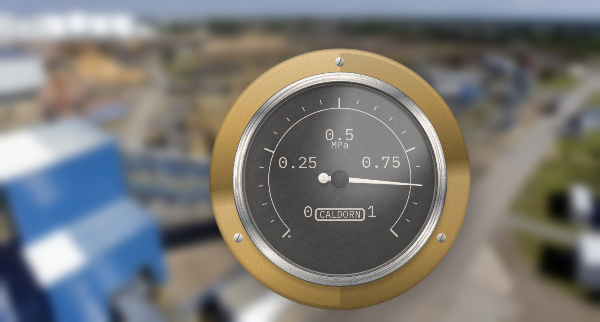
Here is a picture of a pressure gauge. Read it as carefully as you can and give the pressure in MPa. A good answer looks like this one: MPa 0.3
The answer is MPa 0.85
